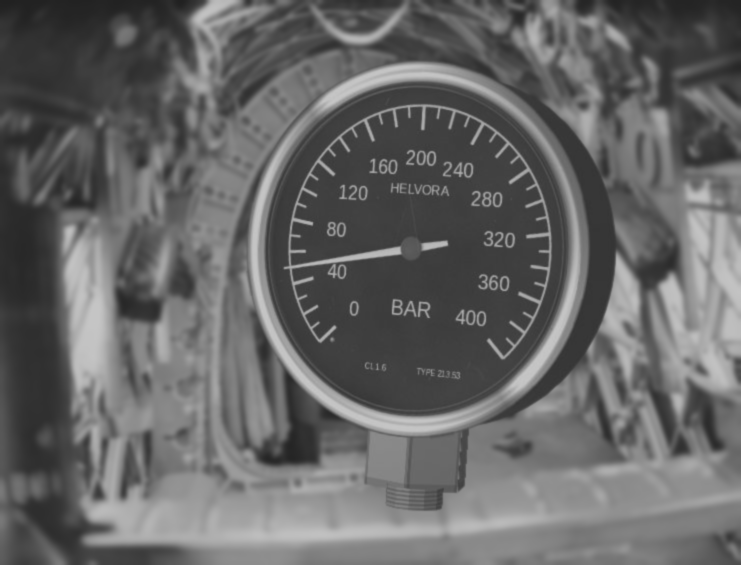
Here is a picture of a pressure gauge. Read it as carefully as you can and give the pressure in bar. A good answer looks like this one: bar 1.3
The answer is bar 50
